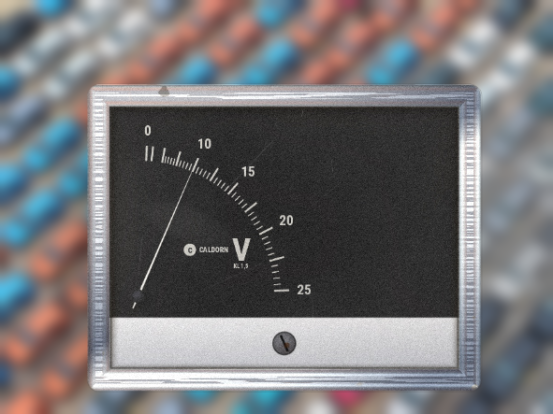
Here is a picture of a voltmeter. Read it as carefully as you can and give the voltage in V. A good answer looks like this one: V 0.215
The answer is V 10
